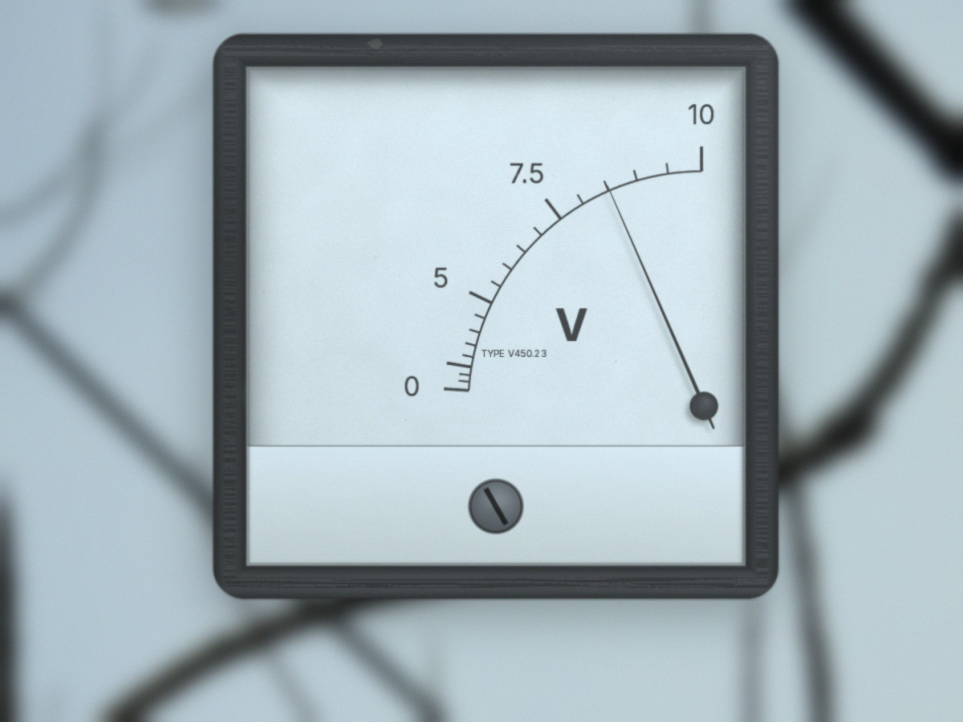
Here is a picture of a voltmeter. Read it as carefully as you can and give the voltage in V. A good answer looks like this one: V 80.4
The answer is V 8.5
